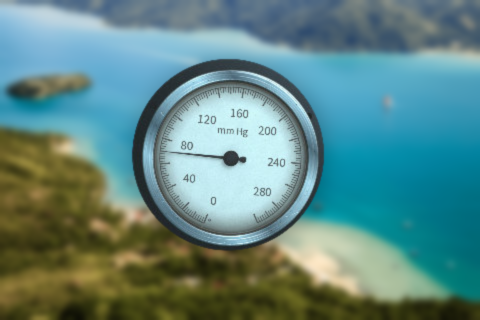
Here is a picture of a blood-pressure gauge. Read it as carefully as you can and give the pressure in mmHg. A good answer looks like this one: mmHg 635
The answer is mmHg 70
